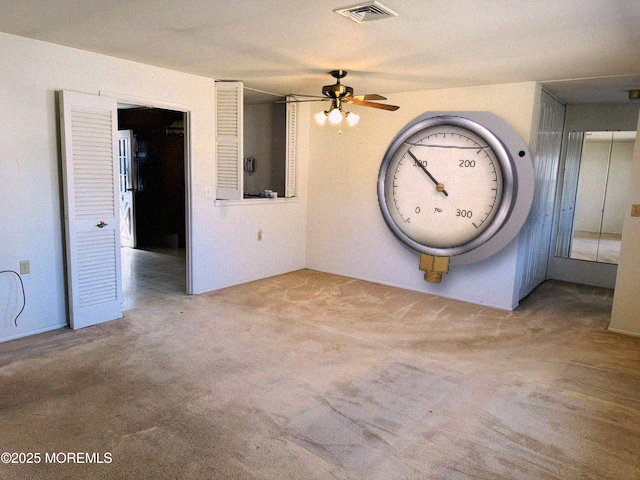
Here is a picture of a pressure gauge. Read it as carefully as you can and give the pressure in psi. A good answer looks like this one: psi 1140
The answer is psi 100
